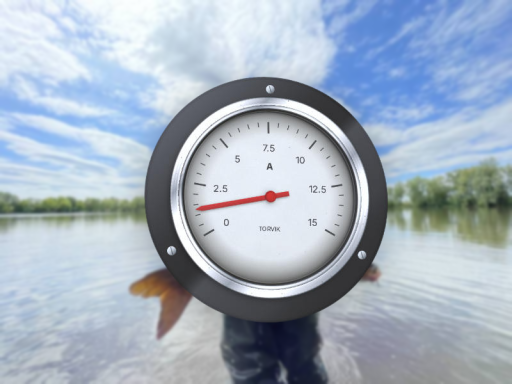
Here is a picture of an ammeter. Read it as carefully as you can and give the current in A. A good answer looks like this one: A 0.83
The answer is A 1.25
